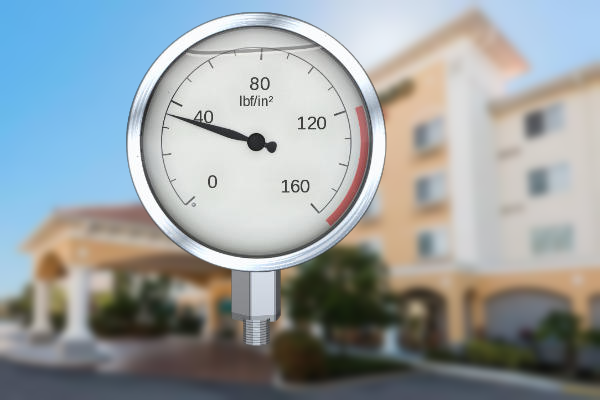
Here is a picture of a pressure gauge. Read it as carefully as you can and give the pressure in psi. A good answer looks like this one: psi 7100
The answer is psi 35
